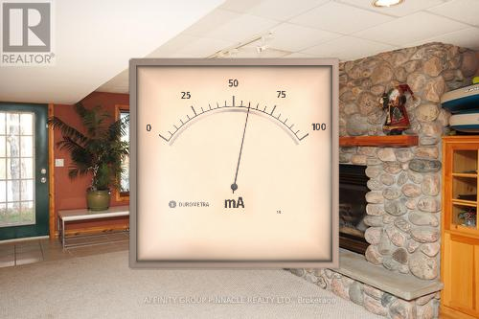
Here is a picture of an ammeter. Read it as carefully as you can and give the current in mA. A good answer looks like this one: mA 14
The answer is mA 60
